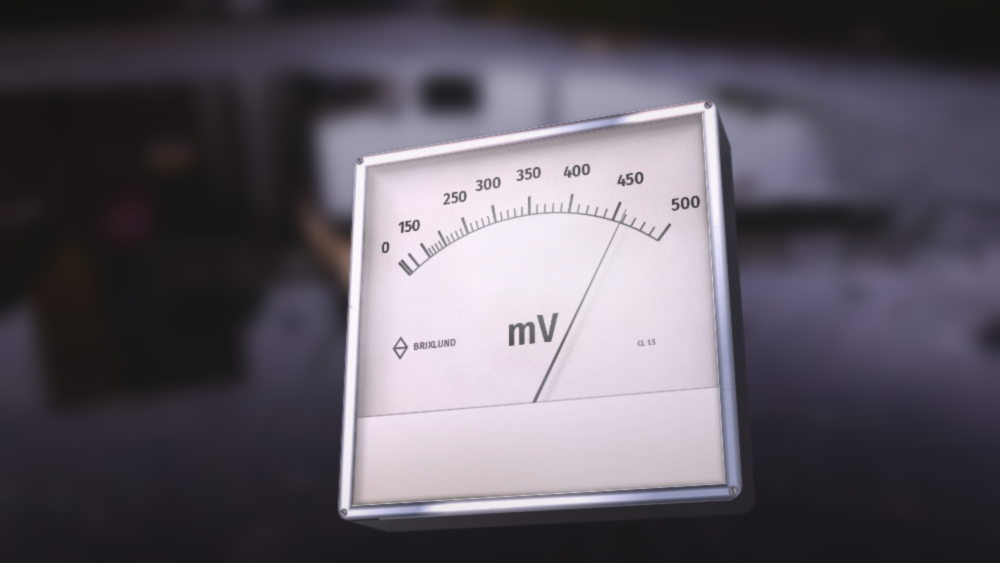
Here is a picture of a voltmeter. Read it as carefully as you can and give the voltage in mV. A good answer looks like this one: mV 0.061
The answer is mV 460
